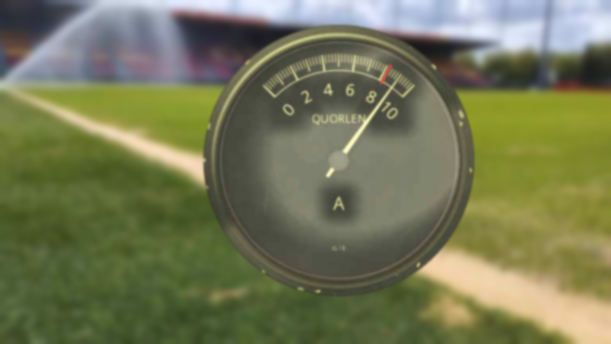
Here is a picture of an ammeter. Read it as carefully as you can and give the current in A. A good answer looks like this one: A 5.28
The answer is A 9
